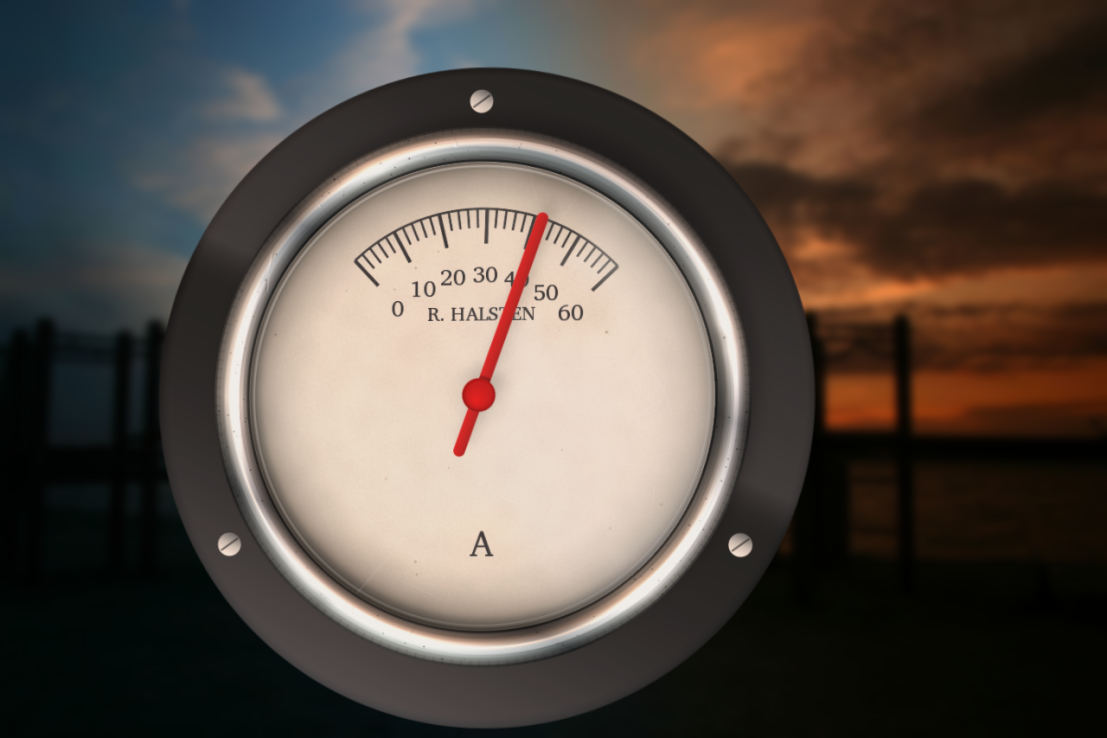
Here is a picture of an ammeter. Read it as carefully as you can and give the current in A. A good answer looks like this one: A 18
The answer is A 42
